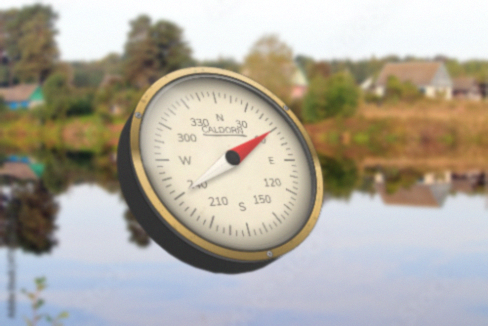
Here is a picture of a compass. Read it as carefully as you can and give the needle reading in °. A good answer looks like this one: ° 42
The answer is ° 60
